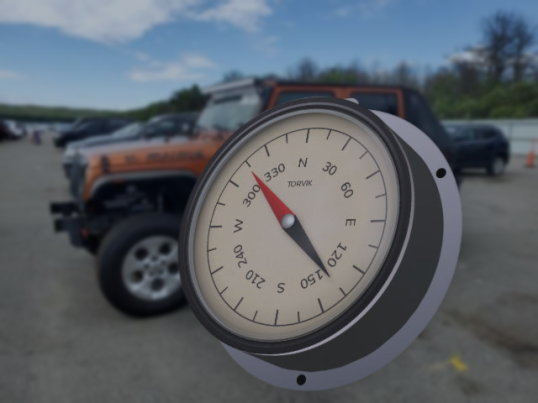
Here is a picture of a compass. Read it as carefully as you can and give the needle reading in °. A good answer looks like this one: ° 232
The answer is ° 315
